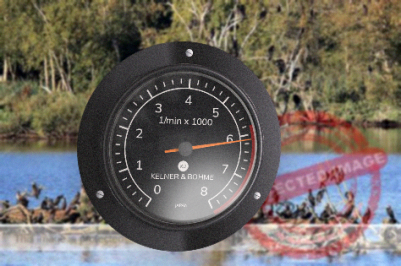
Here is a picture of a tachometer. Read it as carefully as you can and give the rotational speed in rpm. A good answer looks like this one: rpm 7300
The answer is rpm 6100
